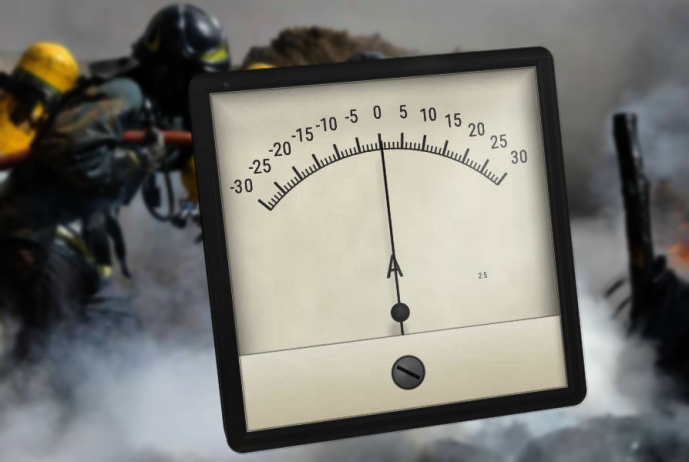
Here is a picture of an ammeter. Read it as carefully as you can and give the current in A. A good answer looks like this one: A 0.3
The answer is A 0
